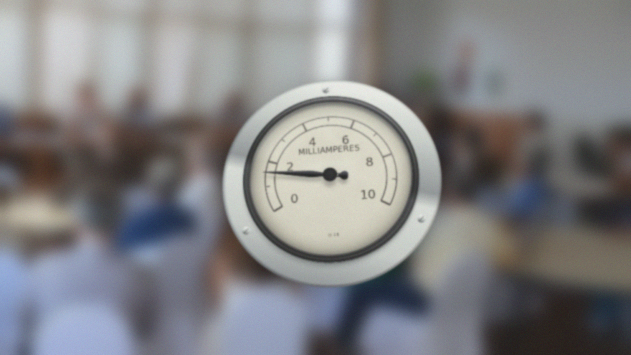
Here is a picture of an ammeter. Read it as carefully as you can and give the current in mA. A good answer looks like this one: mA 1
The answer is mA 1.5
